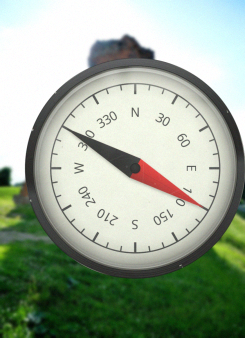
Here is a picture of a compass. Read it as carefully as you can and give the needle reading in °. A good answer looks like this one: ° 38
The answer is ° 120
